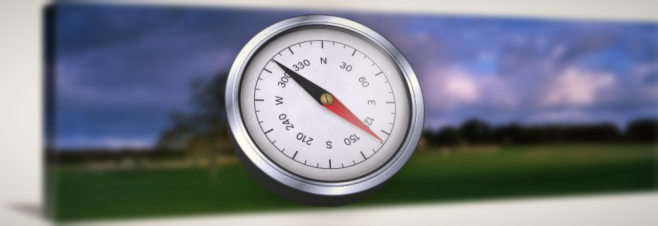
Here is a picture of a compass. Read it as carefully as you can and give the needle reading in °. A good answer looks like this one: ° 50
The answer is ° 130
